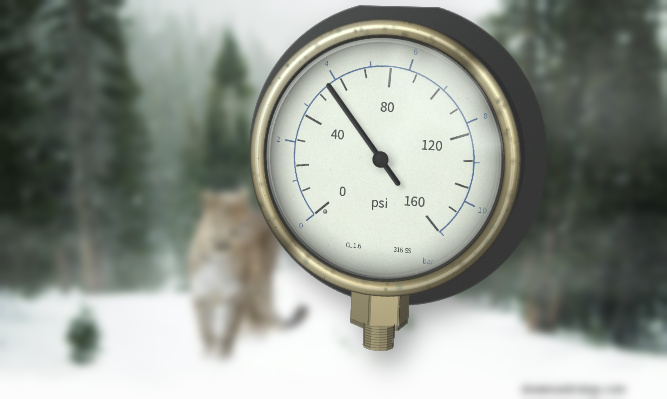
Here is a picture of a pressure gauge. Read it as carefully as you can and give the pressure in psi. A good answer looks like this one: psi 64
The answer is psi 55
